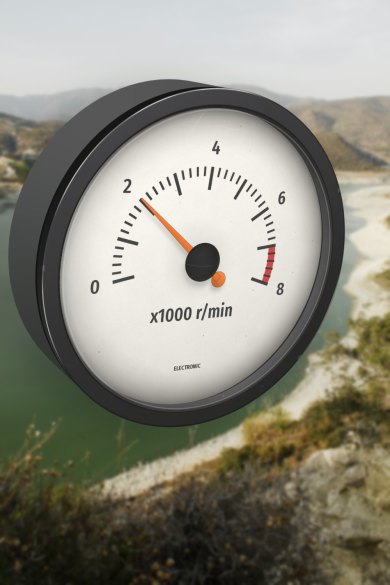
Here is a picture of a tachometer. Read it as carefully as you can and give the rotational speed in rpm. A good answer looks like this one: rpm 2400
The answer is rpm 2000
